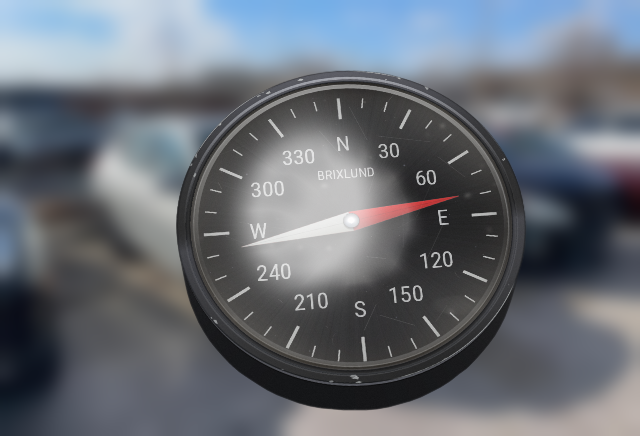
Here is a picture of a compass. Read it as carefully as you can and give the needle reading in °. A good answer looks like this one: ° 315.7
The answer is ° 80
